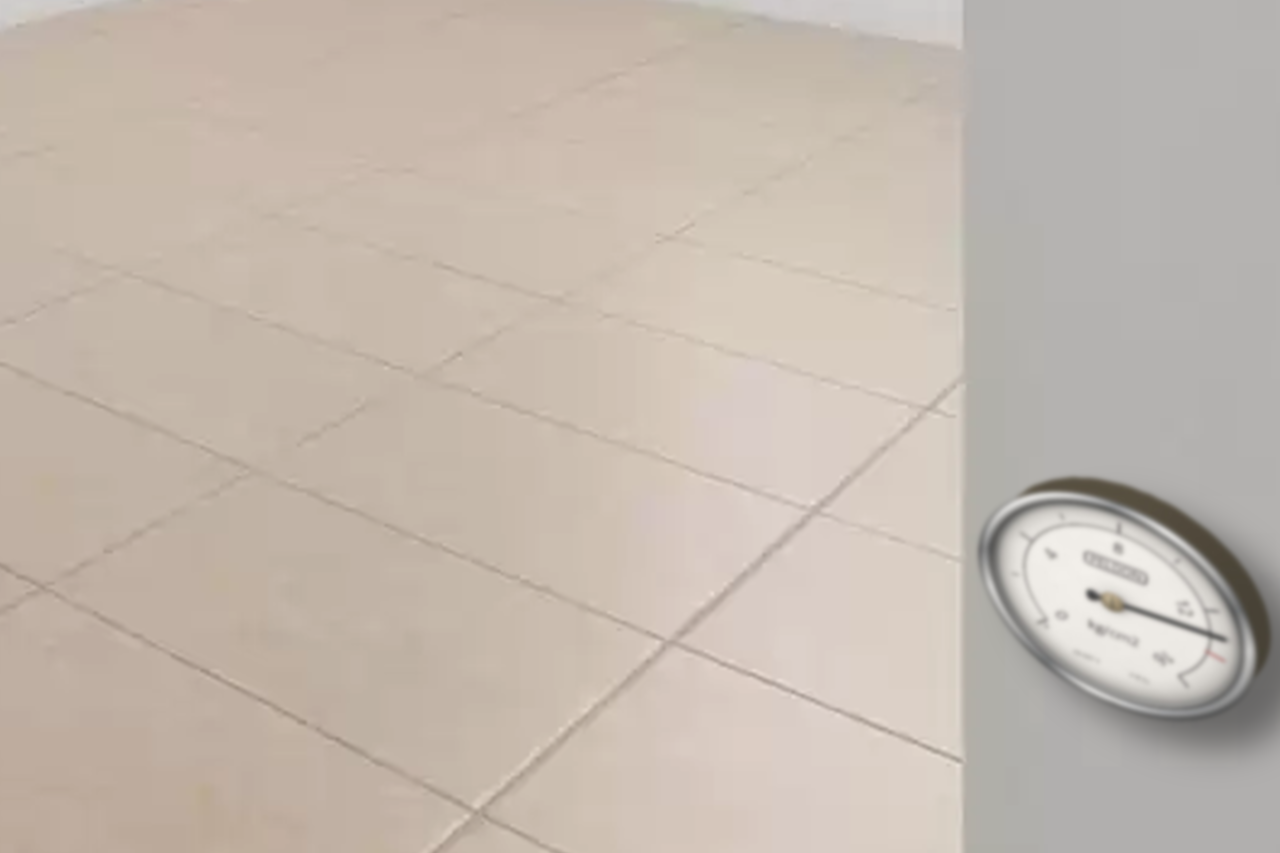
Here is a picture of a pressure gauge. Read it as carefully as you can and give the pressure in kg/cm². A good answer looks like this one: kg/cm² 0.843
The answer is kg/cm² 13
